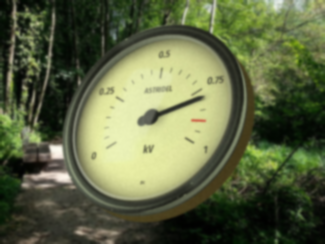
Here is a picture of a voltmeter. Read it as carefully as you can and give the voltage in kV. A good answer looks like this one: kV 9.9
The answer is kV 0.8
